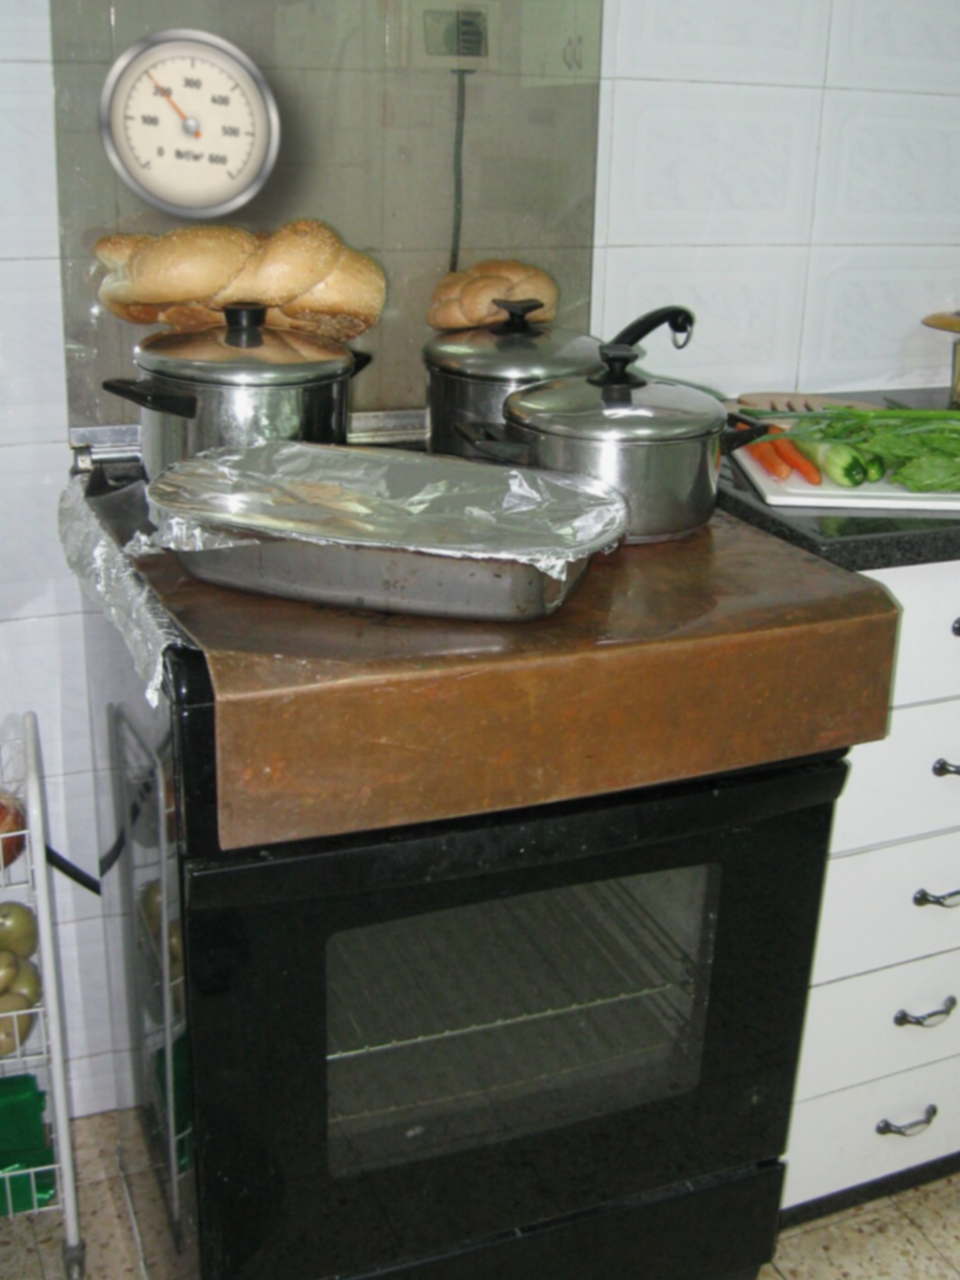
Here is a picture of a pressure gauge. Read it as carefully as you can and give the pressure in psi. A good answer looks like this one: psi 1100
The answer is psi 200
